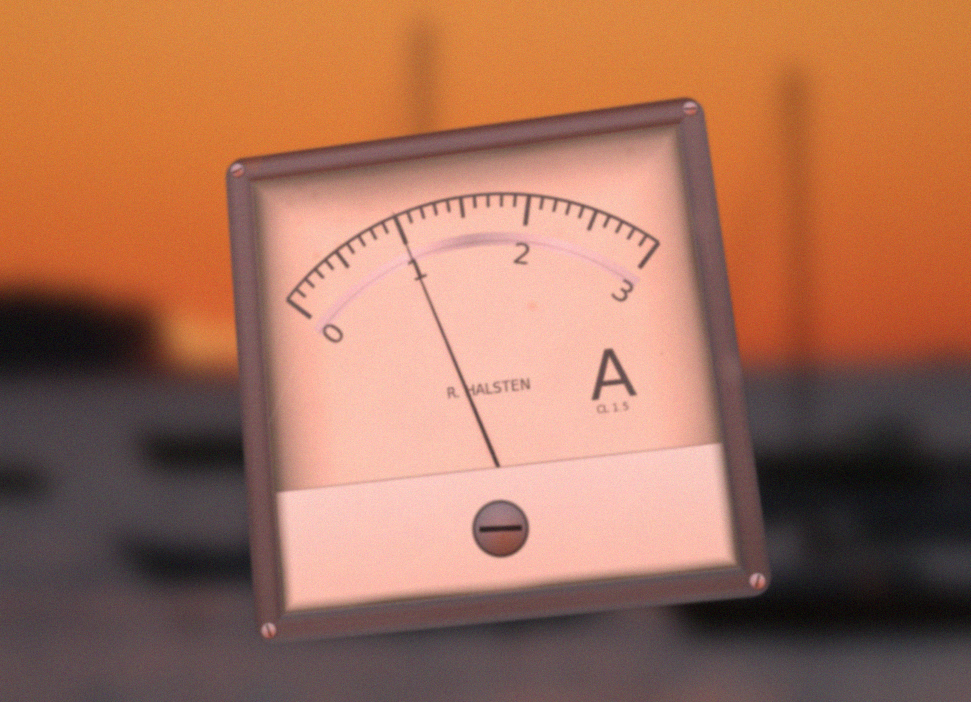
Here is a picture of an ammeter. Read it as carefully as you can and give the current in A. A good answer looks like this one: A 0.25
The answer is A 1
